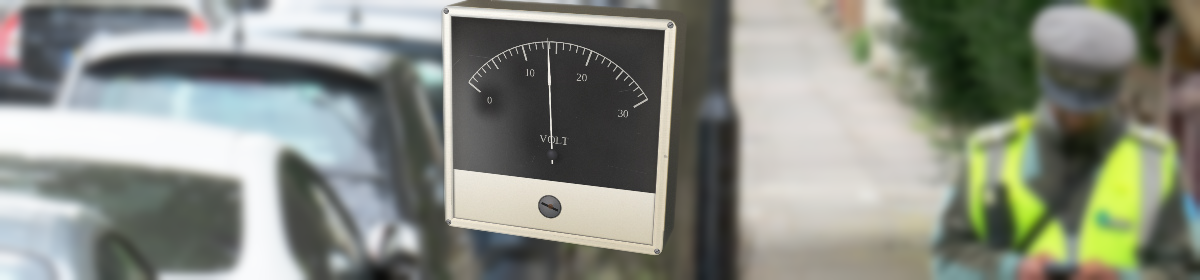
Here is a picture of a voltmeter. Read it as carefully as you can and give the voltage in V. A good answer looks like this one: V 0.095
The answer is V 14
